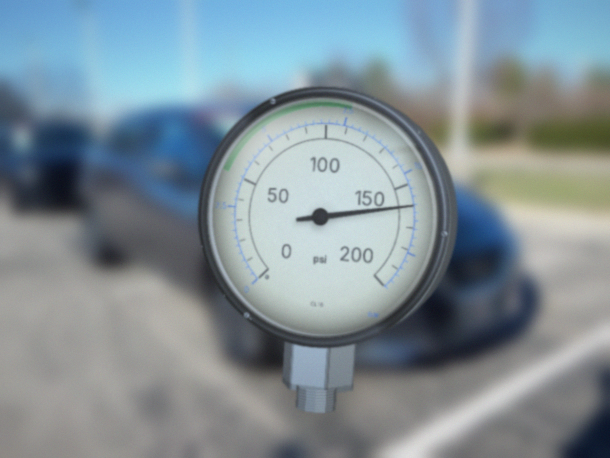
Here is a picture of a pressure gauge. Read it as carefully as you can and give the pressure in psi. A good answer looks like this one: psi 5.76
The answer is psi 160
